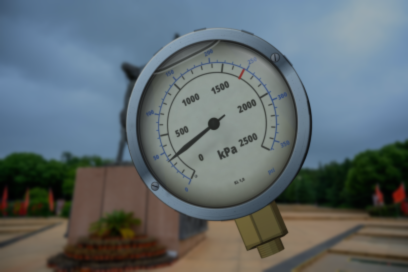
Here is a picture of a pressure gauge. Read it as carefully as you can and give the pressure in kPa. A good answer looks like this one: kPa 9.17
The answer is kPa 250
